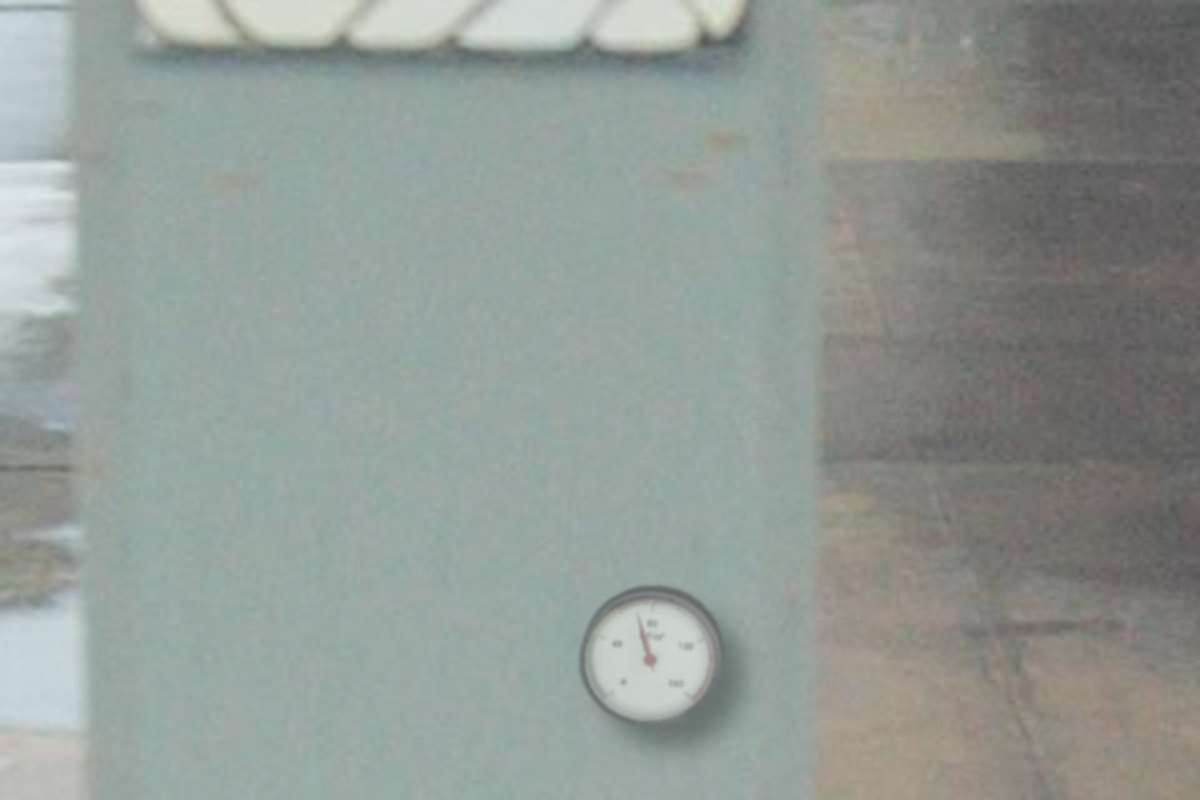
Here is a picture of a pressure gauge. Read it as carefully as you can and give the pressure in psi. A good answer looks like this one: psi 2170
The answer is psi 70
